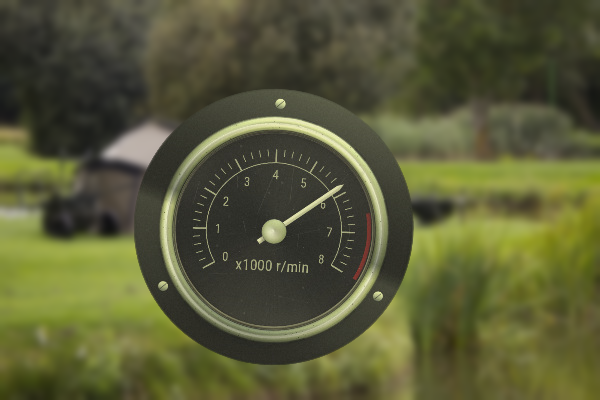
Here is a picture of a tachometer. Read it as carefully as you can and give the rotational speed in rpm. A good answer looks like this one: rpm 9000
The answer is rpm 5800
